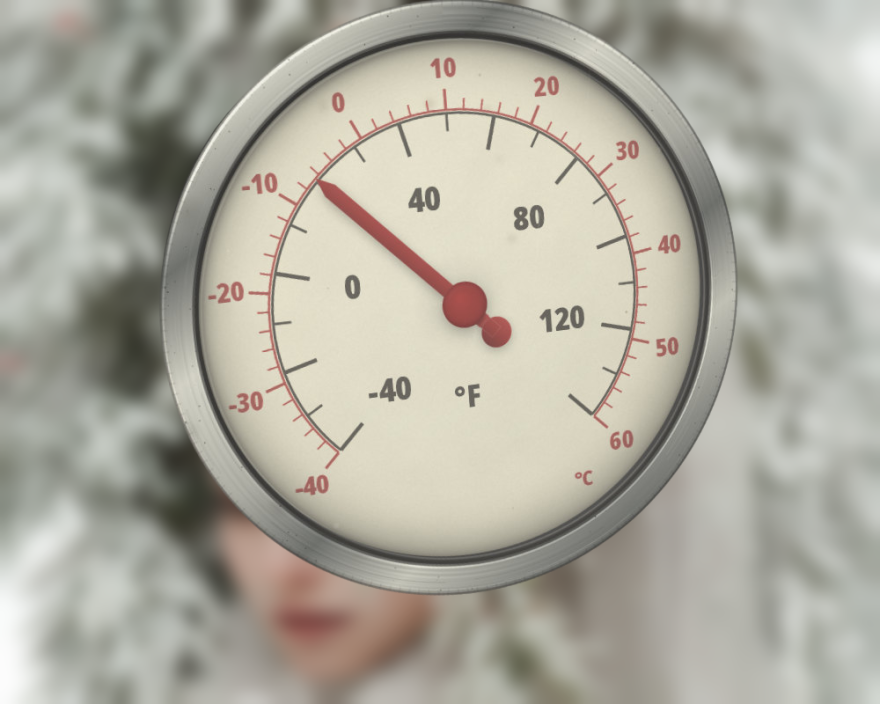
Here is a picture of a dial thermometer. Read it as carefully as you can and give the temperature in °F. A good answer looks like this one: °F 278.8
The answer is °F 20
